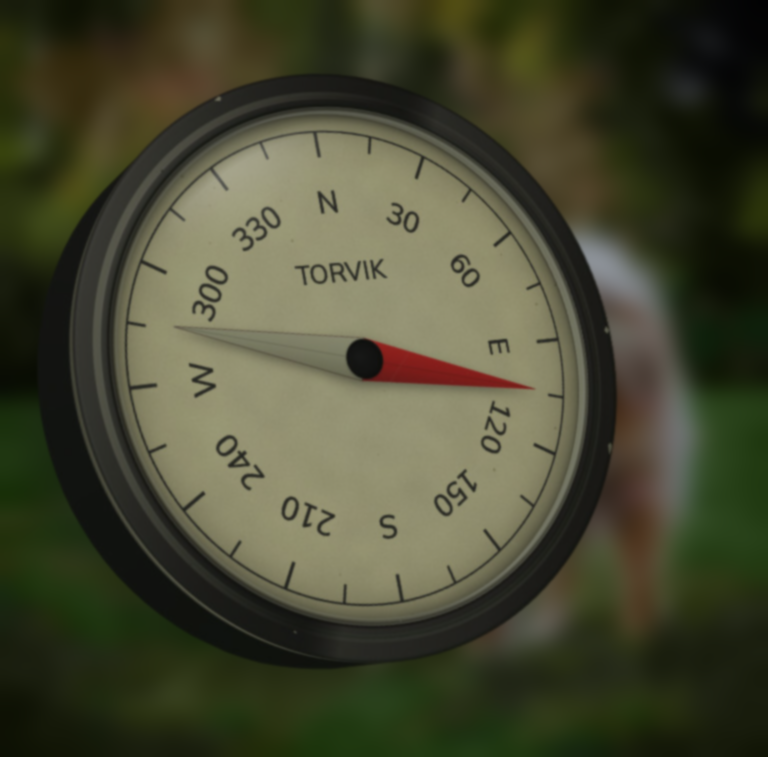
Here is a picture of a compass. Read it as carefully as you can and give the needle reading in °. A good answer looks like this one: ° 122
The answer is ° 105
